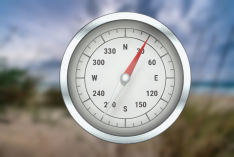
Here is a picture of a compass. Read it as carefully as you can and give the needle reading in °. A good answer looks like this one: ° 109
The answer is ° 30
